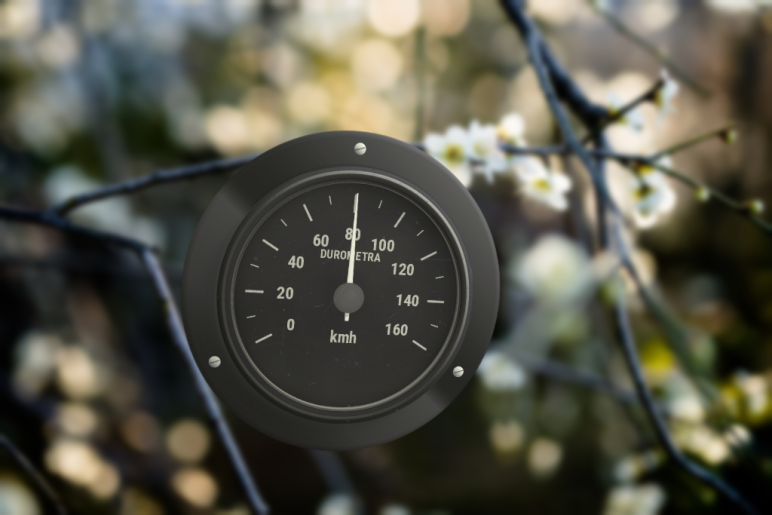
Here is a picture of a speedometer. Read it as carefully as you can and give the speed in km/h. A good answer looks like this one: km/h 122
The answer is km/h 80
